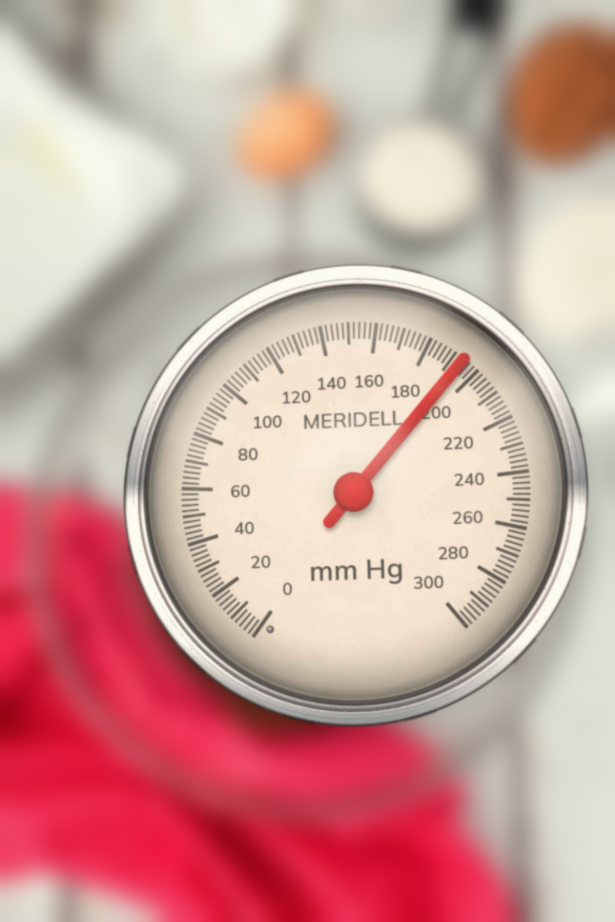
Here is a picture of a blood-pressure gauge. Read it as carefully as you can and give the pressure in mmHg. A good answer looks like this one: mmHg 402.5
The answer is mmHg 194
